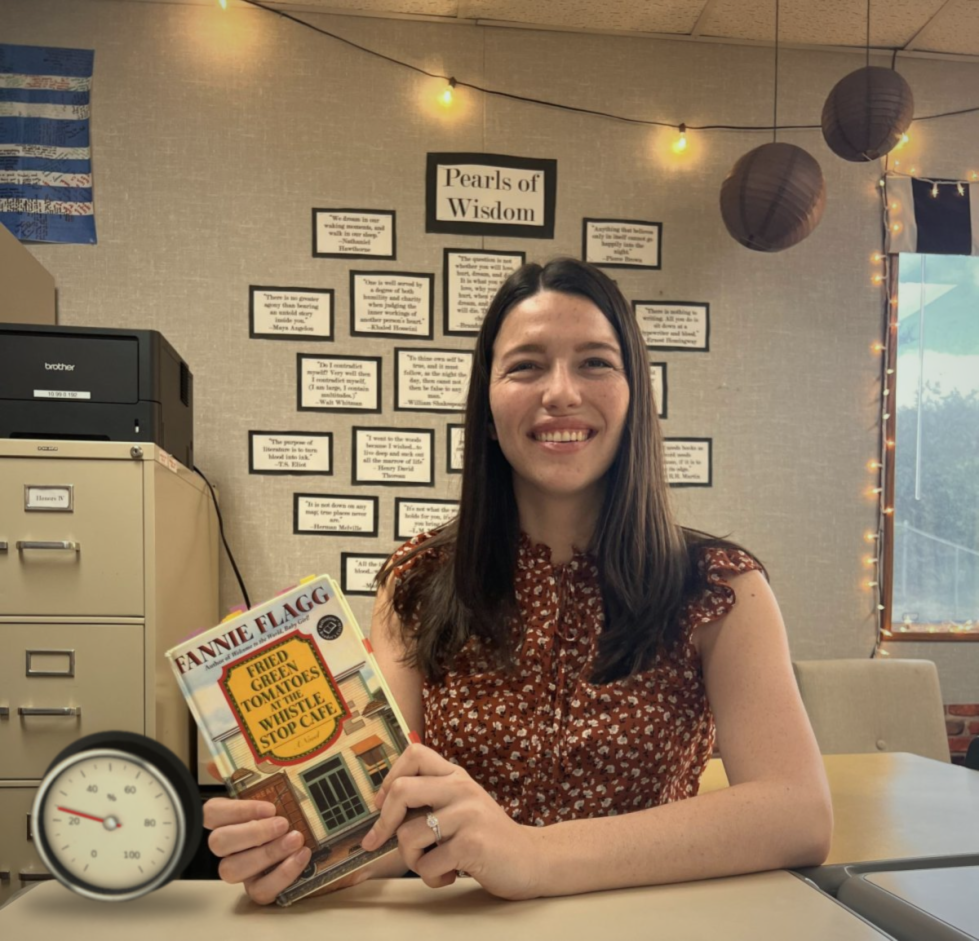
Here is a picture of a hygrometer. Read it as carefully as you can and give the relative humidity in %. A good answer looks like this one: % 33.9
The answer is % 25
